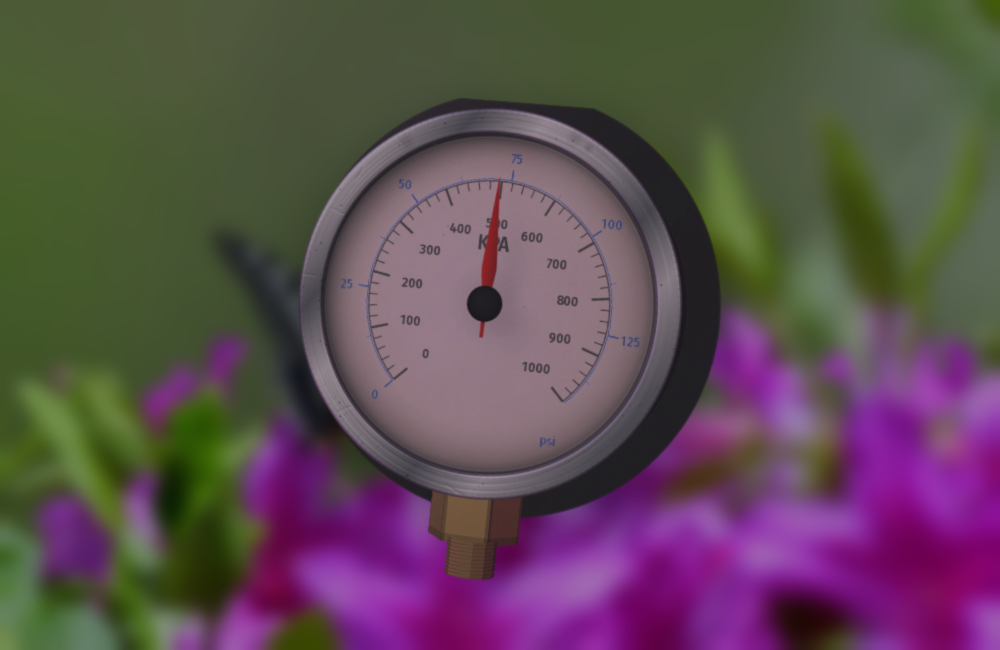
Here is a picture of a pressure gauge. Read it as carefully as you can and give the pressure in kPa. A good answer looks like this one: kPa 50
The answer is kPa 500
